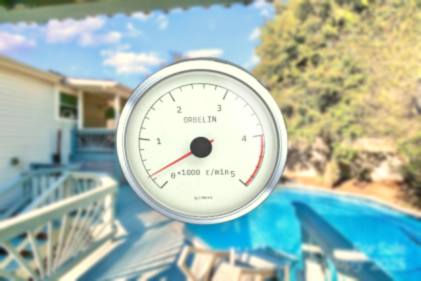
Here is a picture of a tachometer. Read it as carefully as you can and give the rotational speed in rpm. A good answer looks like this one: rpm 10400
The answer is rpm 300
